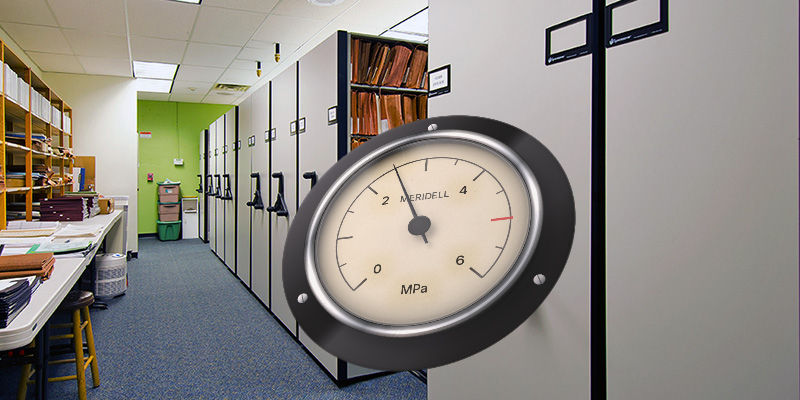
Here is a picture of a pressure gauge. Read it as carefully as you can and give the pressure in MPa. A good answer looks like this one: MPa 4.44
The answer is MPa 2.5
